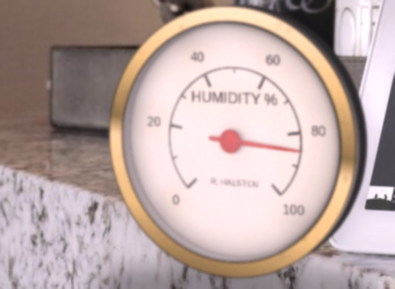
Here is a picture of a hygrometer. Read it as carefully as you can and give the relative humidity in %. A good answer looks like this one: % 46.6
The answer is % 85
